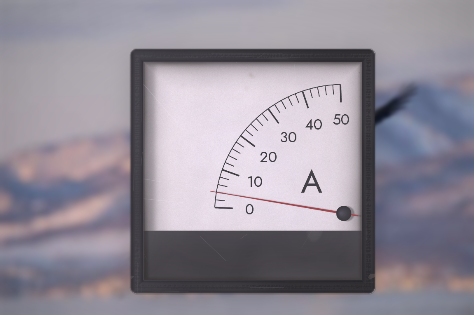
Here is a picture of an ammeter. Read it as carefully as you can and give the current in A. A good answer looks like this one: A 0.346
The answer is A 4
